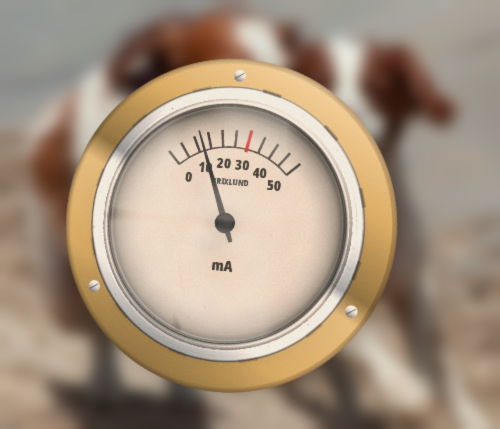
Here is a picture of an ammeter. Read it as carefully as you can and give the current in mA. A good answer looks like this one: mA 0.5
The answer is mA 12.5
